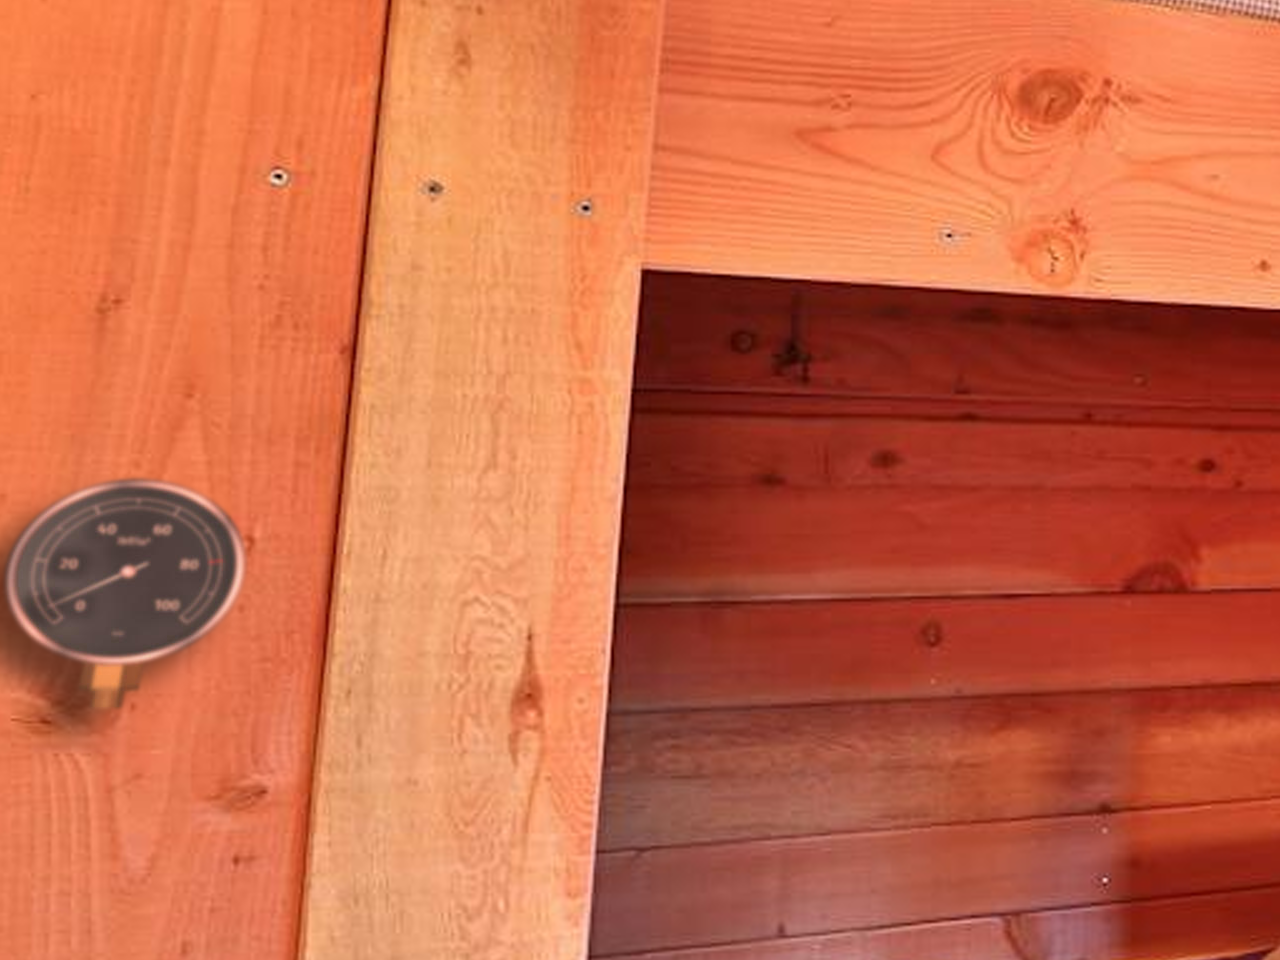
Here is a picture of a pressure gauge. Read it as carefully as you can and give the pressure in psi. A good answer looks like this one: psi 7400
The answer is psi 5
